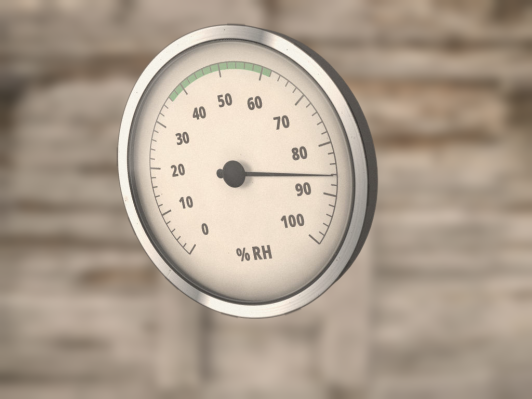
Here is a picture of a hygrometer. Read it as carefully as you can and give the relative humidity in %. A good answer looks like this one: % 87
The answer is % 86
